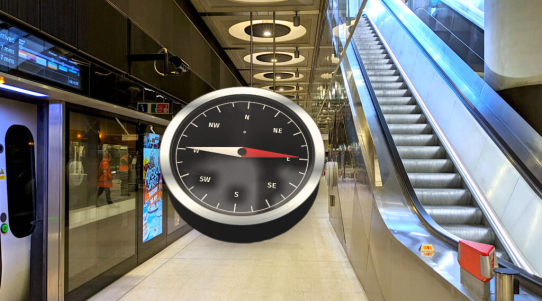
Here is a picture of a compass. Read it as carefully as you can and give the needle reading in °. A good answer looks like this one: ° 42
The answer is ° 90
